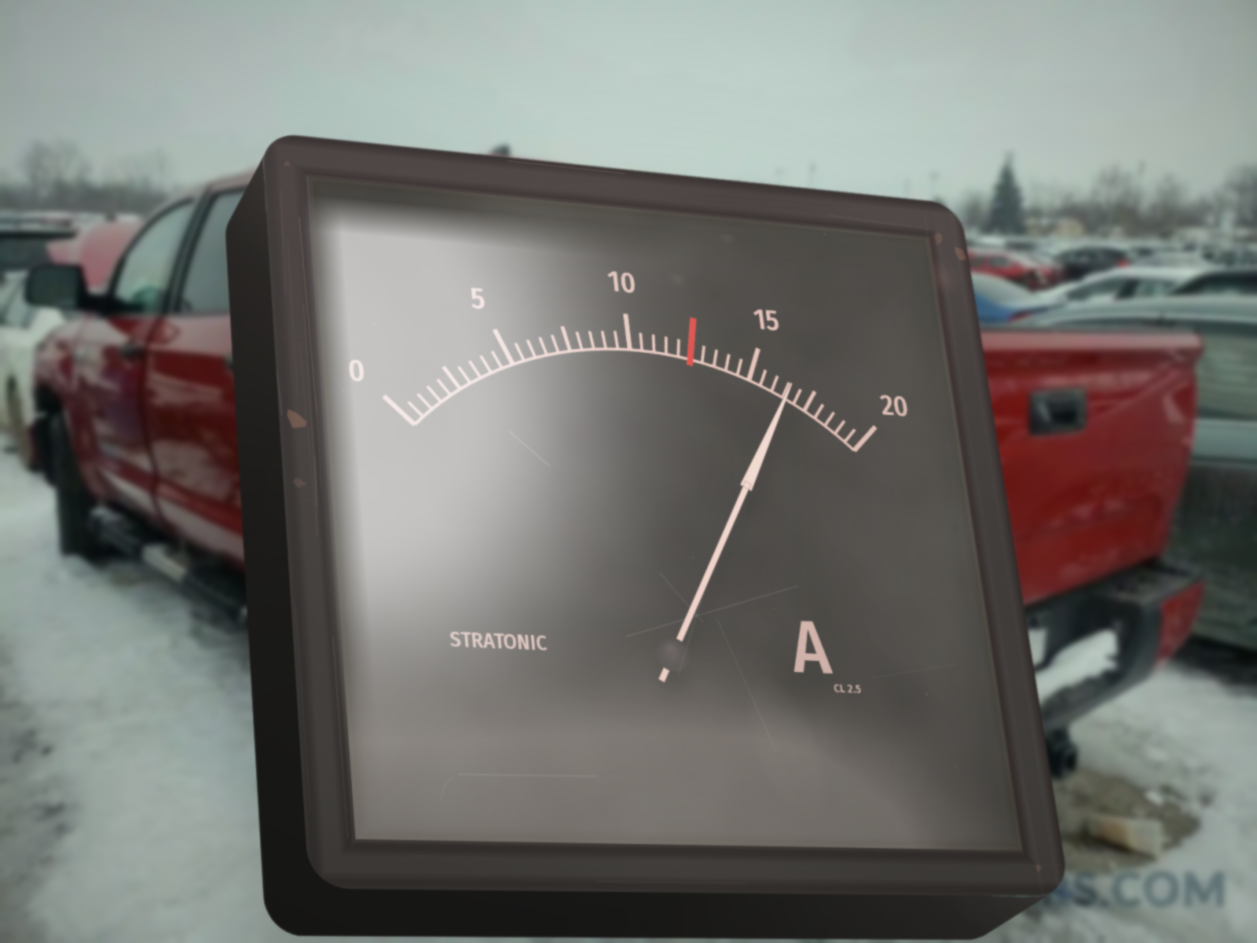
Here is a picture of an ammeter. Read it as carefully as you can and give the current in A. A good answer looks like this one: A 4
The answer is A 16.5
